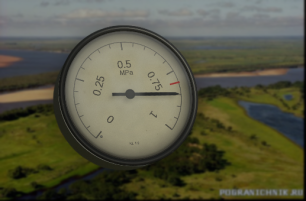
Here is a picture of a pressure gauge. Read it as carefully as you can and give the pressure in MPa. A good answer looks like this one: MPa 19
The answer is MPa 0.85
